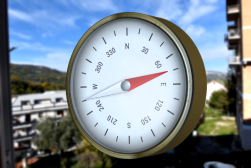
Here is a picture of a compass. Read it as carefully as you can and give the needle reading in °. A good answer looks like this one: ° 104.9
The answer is ° 75
